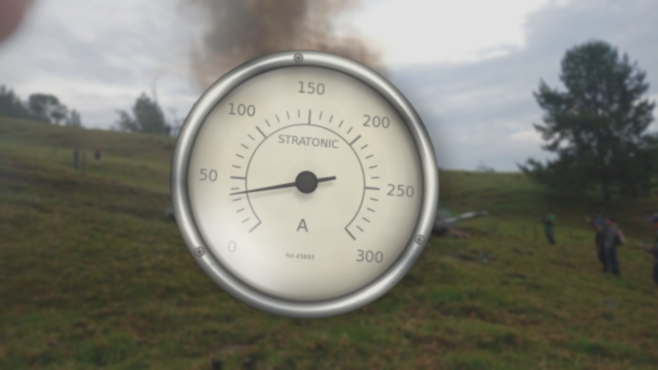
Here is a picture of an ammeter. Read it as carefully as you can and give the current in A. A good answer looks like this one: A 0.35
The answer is A 35
